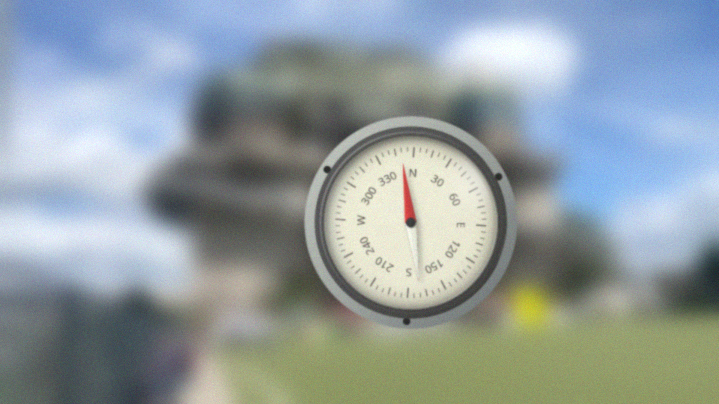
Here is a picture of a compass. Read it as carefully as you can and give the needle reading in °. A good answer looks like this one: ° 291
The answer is ° 350
